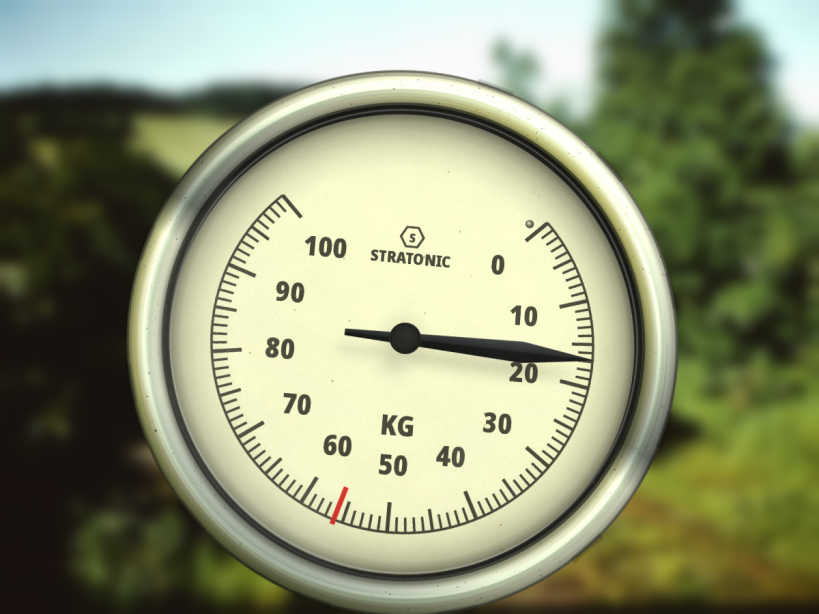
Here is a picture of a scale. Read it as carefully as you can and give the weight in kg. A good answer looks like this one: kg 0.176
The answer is kg 17
